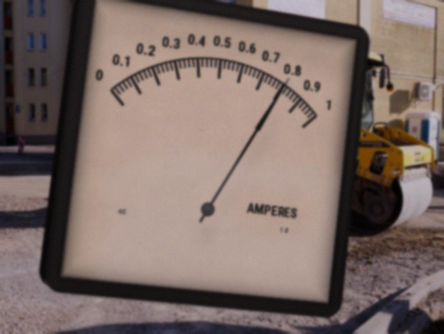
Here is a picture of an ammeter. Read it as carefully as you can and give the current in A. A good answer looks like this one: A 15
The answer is A 0.8
